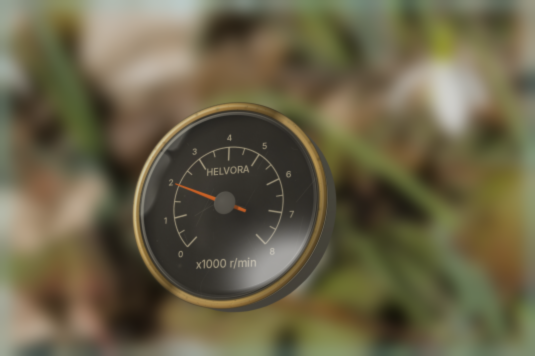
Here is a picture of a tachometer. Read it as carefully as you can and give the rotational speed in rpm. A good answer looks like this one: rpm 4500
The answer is rpm 2000
